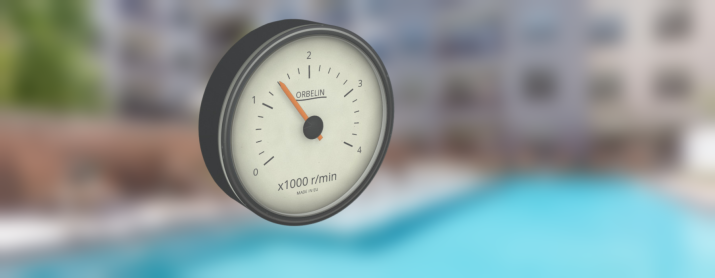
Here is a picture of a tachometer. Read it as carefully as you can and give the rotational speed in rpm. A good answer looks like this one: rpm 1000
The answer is rpm 1400
